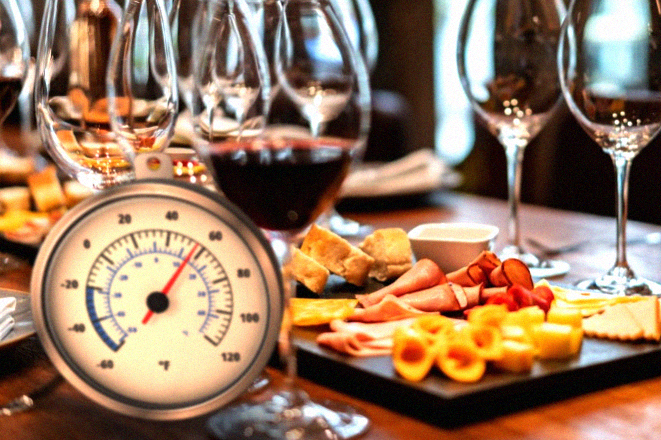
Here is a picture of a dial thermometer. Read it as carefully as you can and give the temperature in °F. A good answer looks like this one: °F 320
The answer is °F 56
